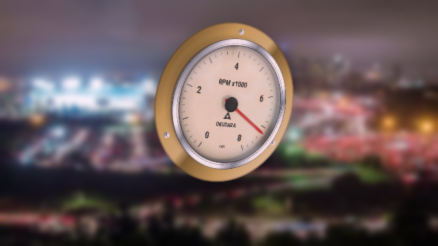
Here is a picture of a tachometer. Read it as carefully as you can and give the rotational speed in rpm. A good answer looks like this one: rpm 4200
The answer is rpm 7200
